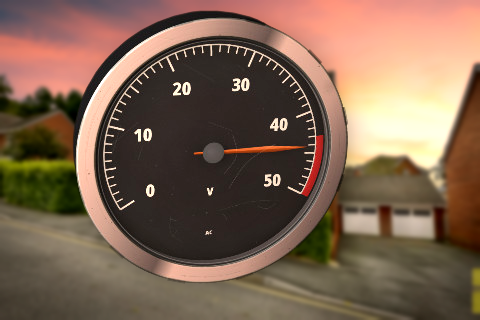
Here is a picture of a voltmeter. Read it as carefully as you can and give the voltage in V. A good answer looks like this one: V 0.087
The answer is V 44
